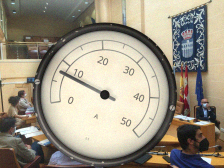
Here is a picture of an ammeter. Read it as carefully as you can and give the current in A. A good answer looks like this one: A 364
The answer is A 7.5
